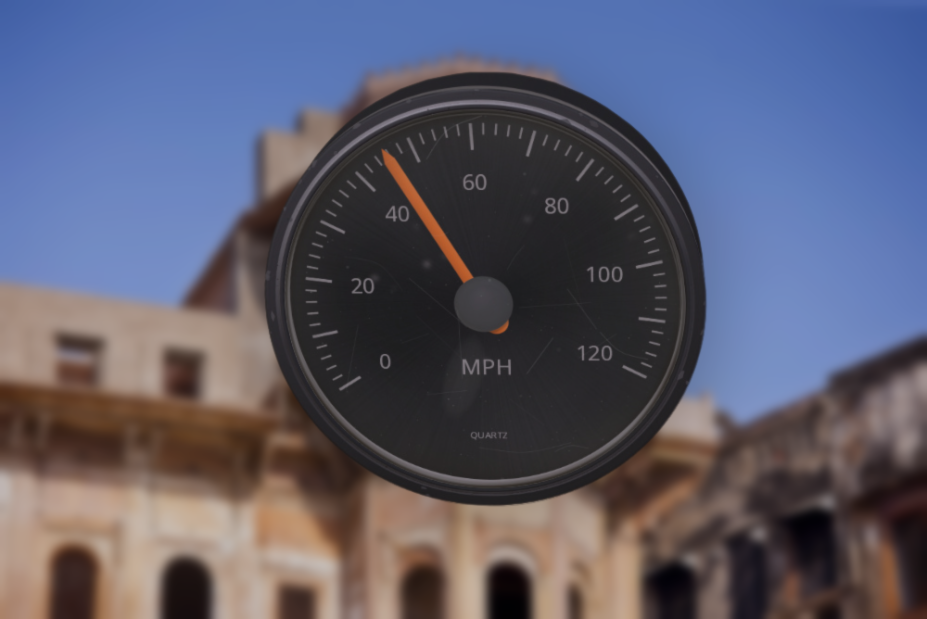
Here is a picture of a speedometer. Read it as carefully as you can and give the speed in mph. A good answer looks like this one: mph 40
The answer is mph 46
